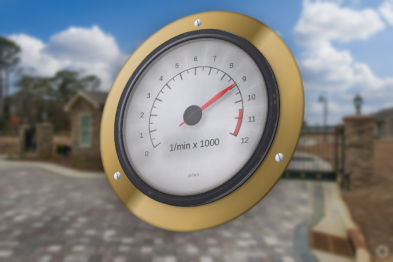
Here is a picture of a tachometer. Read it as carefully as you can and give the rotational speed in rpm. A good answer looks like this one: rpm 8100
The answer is rpm 9000
